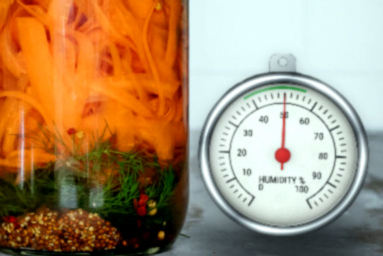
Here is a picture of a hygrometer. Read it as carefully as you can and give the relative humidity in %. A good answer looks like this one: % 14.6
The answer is % 50
